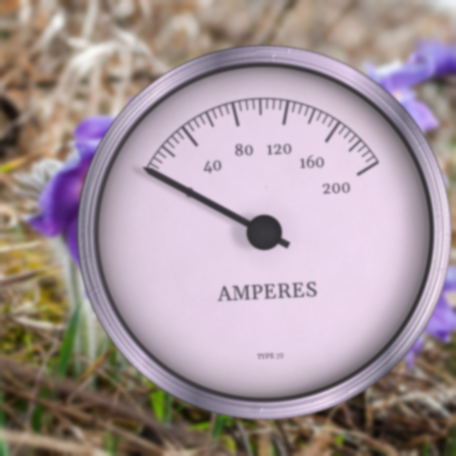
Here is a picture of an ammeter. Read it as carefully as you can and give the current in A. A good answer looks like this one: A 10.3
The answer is A 0
